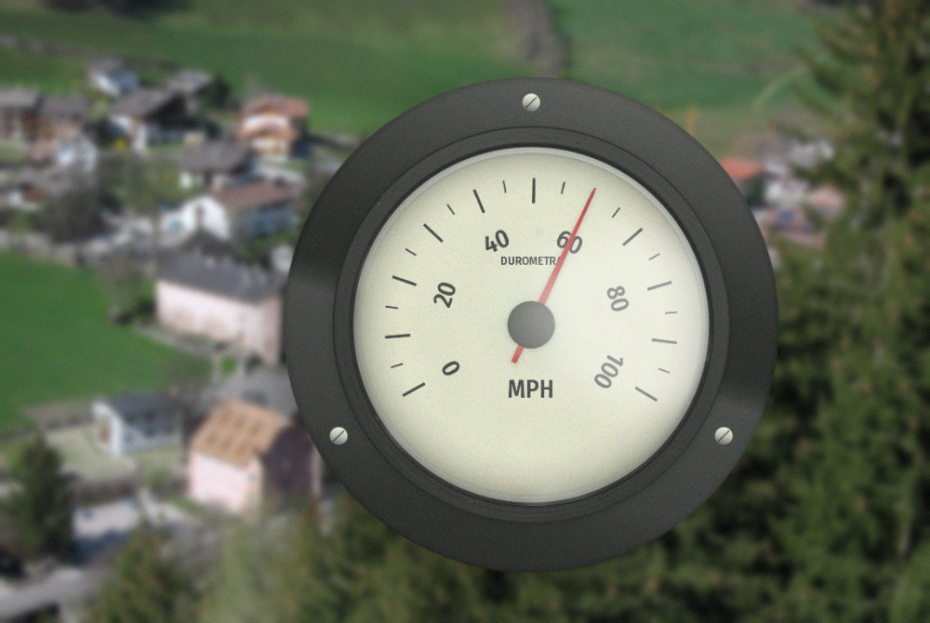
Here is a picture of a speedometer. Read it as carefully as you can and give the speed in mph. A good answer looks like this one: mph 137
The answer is mph 60
